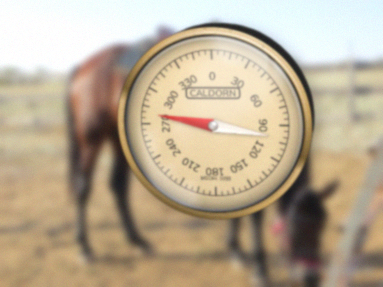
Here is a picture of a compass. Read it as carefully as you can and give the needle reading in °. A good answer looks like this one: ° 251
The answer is ° 280
